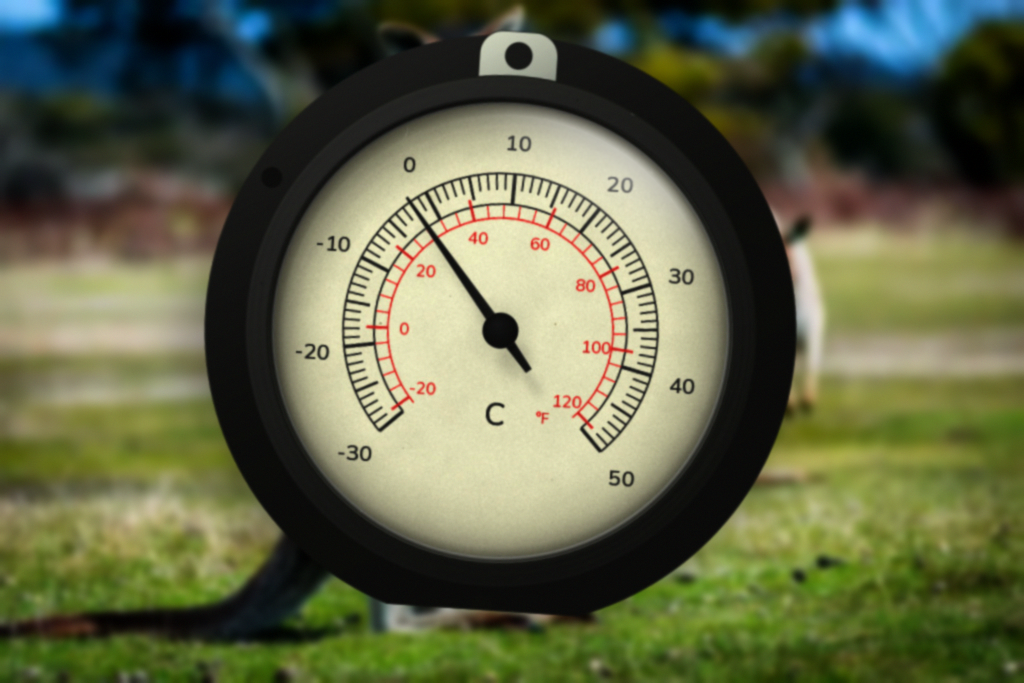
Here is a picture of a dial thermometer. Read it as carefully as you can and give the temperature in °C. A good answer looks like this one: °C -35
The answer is °C -2
